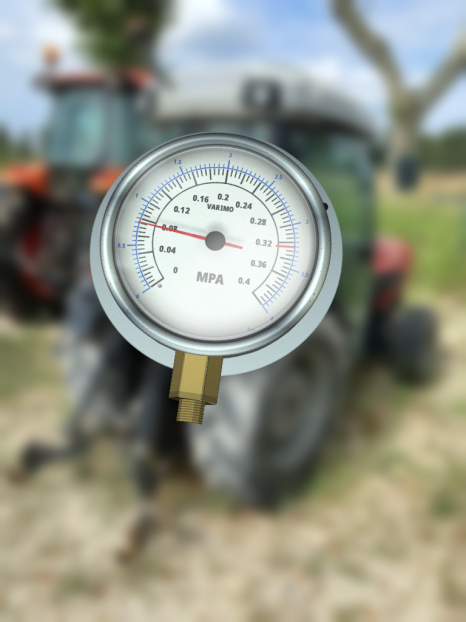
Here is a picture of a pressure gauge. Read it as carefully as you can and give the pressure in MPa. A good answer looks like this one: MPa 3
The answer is MPa 0.075
